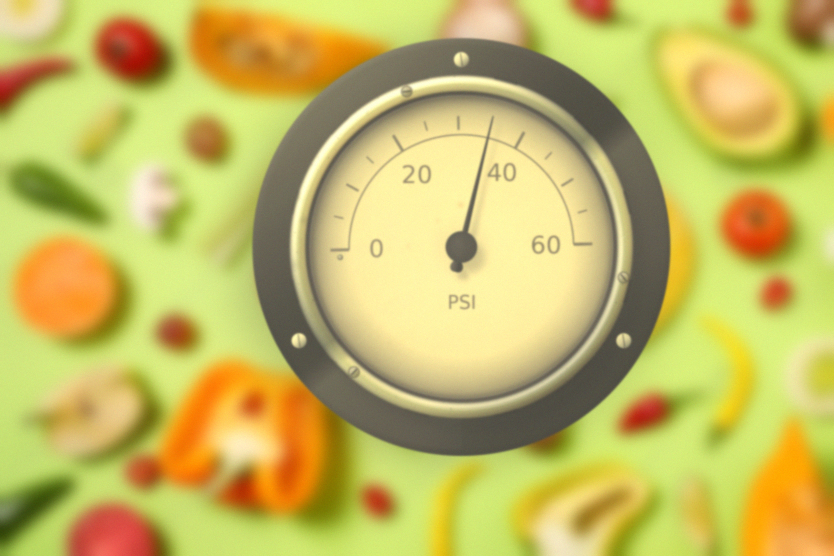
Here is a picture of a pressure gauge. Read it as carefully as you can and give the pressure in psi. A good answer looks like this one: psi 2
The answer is psi 35
